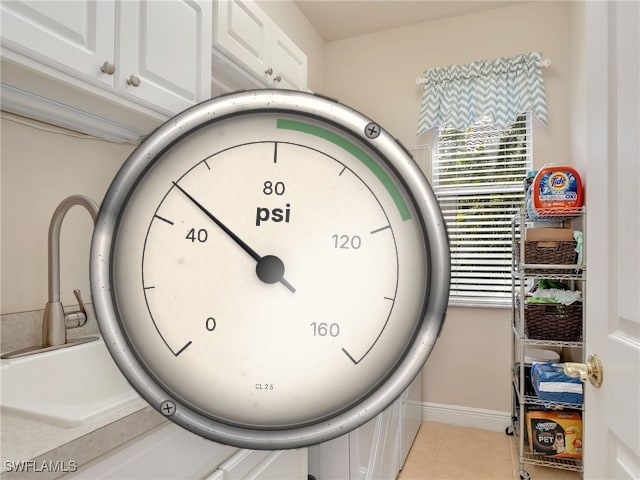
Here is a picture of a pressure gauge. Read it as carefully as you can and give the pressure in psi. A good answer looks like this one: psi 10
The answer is psi 50
